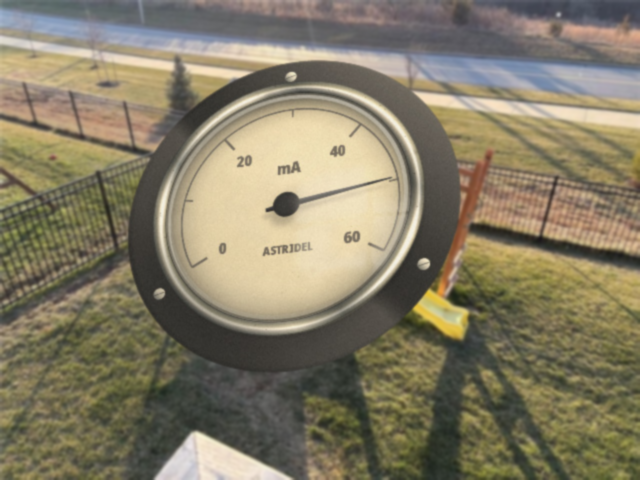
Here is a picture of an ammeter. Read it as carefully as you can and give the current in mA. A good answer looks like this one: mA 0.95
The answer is mA 50
